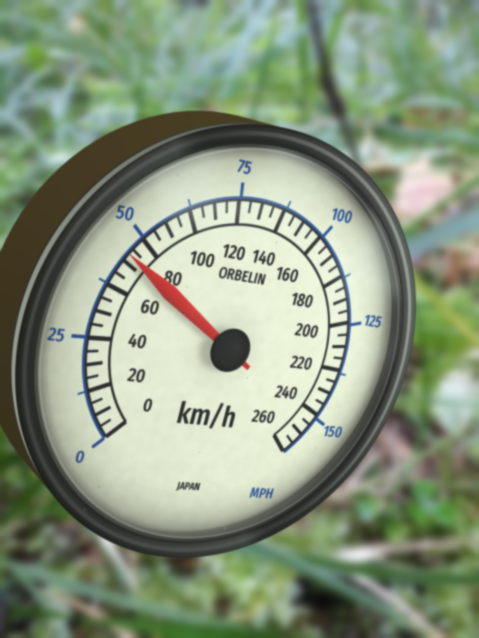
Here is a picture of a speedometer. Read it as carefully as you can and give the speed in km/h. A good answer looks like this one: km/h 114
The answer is km/h 72.5
